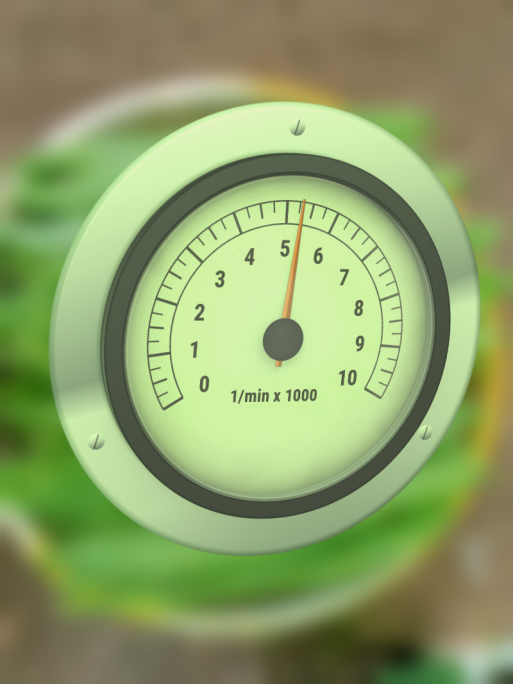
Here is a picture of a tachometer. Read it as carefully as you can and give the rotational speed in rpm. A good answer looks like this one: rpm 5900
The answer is rpm 5250
